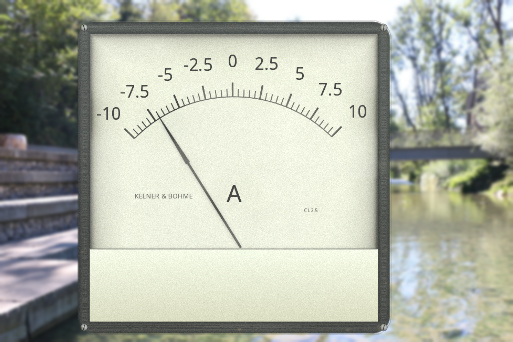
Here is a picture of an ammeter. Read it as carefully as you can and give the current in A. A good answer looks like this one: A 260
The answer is A -7
